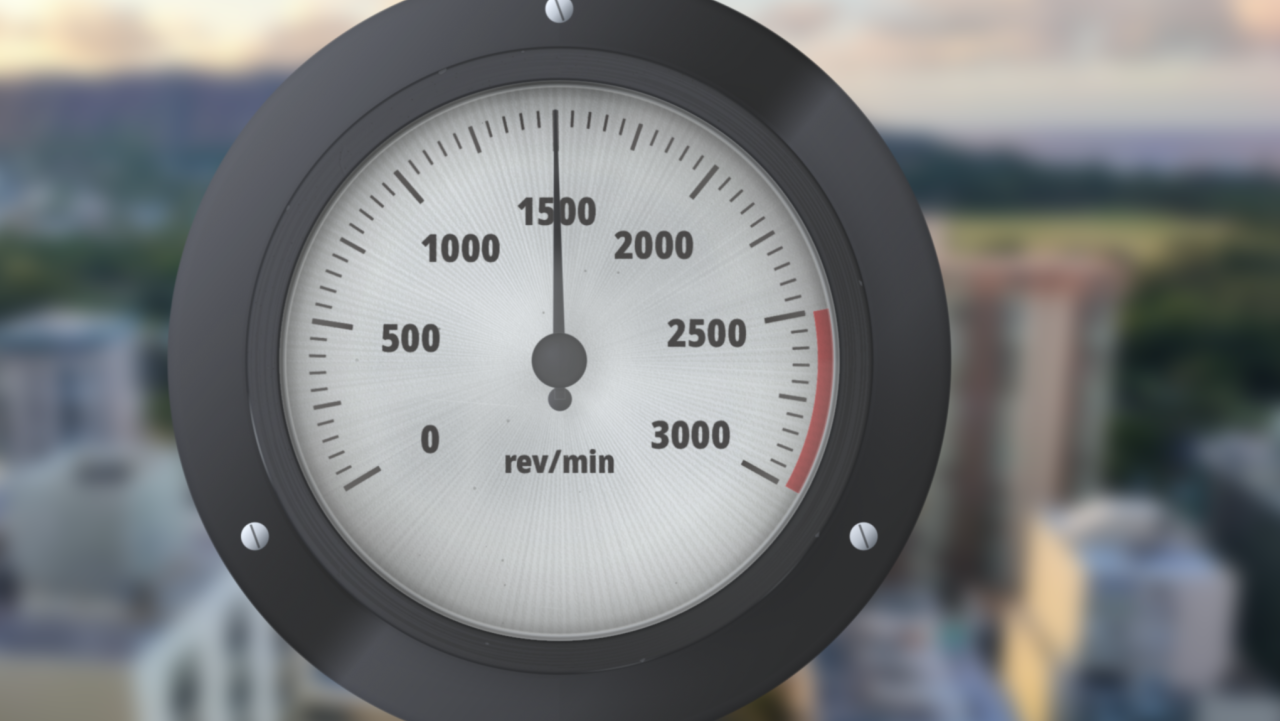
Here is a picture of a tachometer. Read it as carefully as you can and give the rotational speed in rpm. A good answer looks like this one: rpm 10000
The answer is rpm 1500
